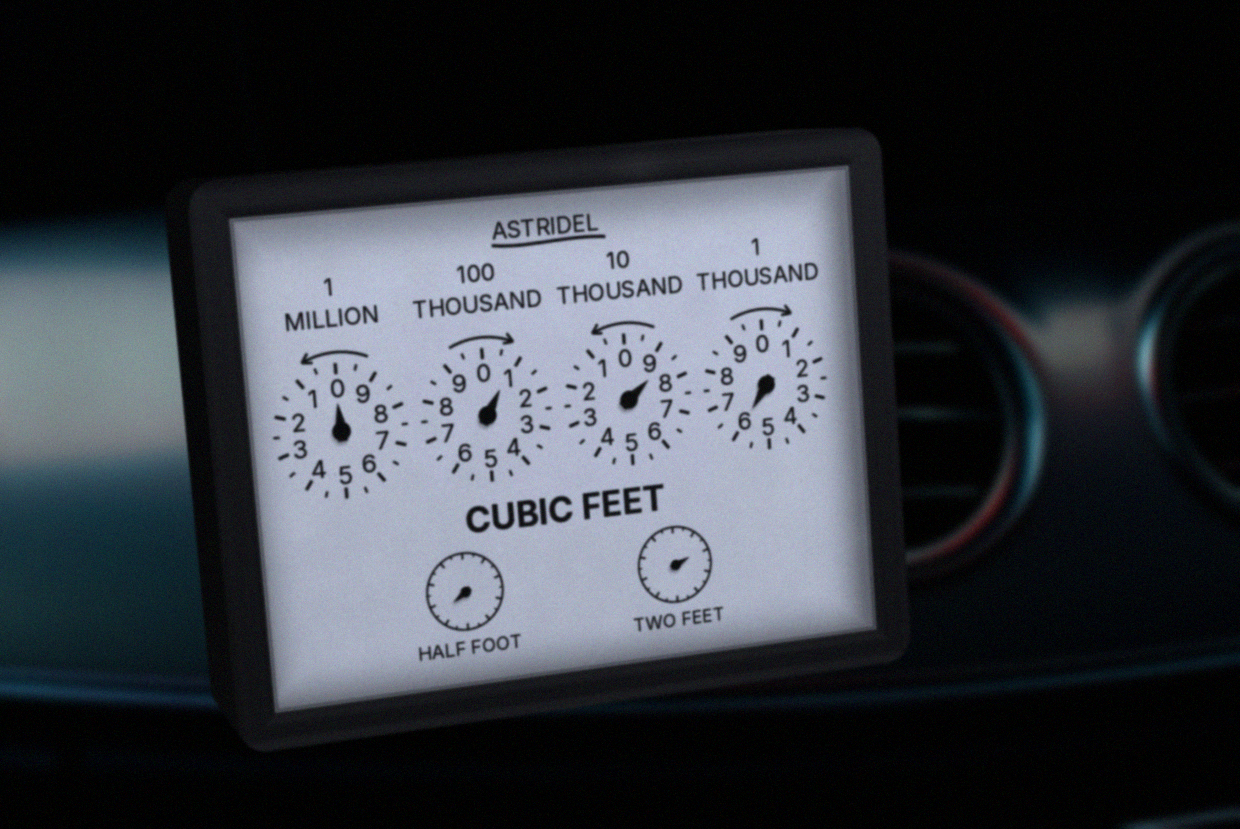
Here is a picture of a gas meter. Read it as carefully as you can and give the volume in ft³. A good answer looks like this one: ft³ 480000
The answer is ft³ 8600
